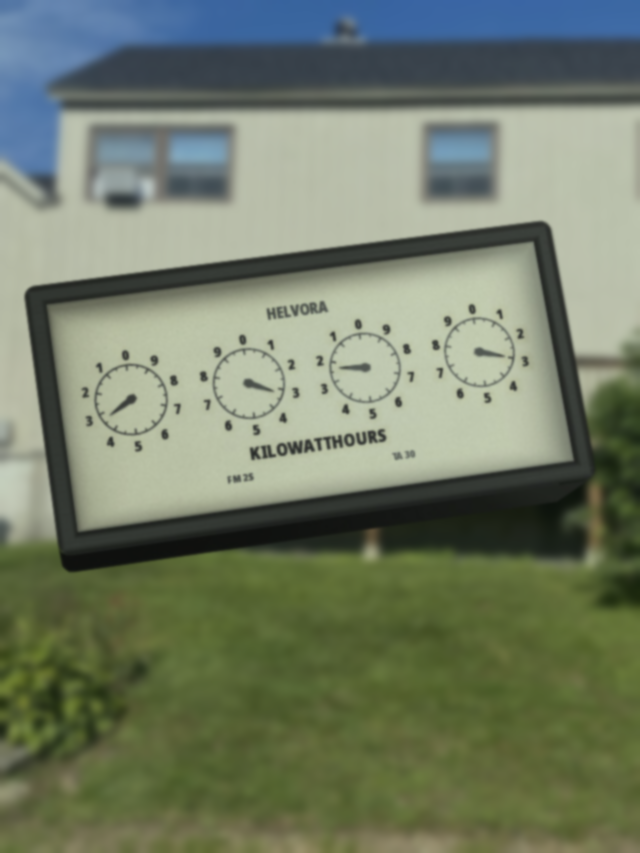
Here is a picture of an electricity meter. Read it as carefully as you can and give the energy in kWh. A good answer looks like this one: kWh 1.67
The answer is kWh 3323
